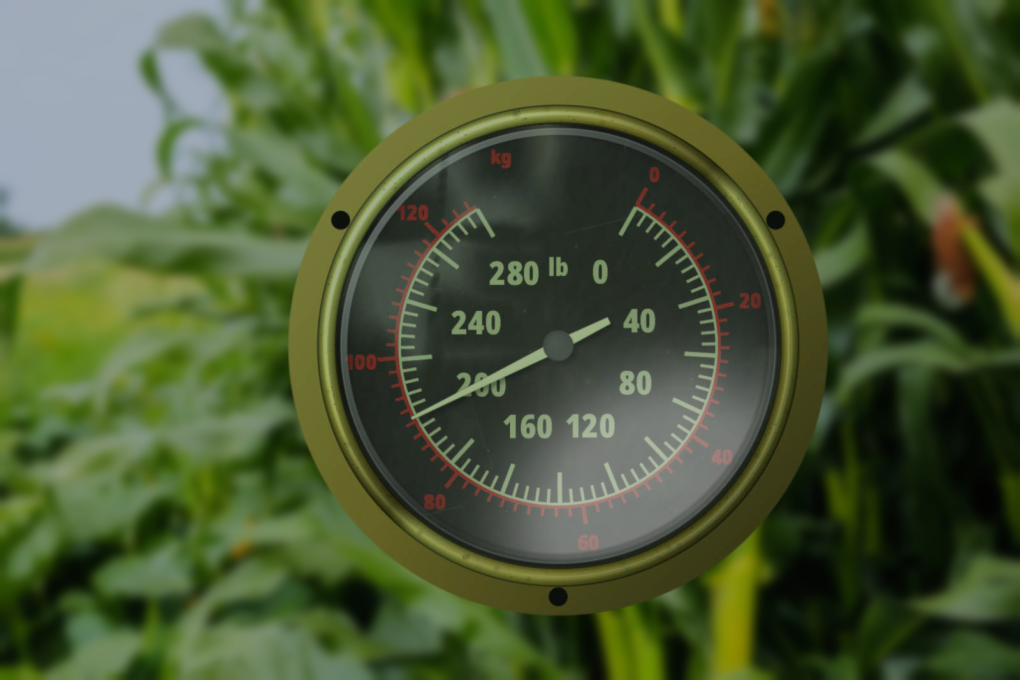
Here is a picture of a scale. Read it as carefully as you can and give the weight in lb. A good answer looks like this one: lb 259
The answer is lb 200
